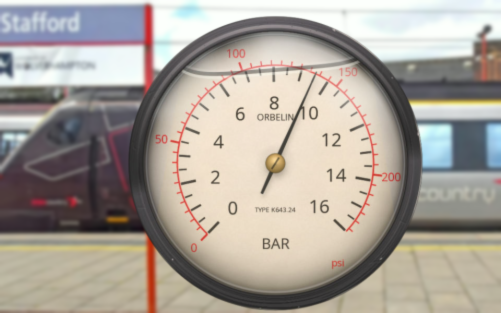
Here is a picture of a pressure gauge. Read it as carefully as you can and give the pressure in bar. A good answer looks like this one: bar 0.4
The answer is bar 9.5
